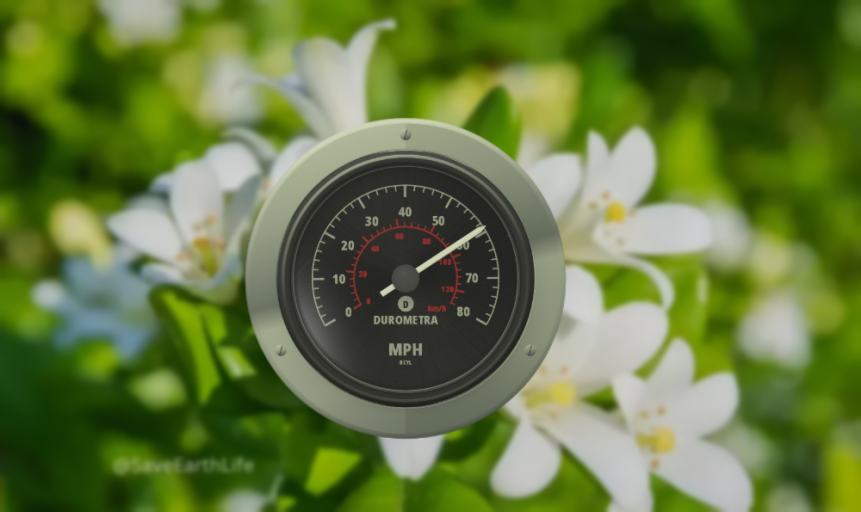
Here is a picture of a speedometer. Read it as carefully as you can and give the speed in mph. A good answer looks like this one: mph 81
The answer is mph 59
